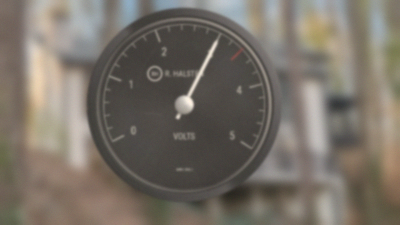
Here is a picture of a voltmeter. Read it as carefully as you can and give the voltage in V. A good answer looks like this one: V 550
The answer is V 3
